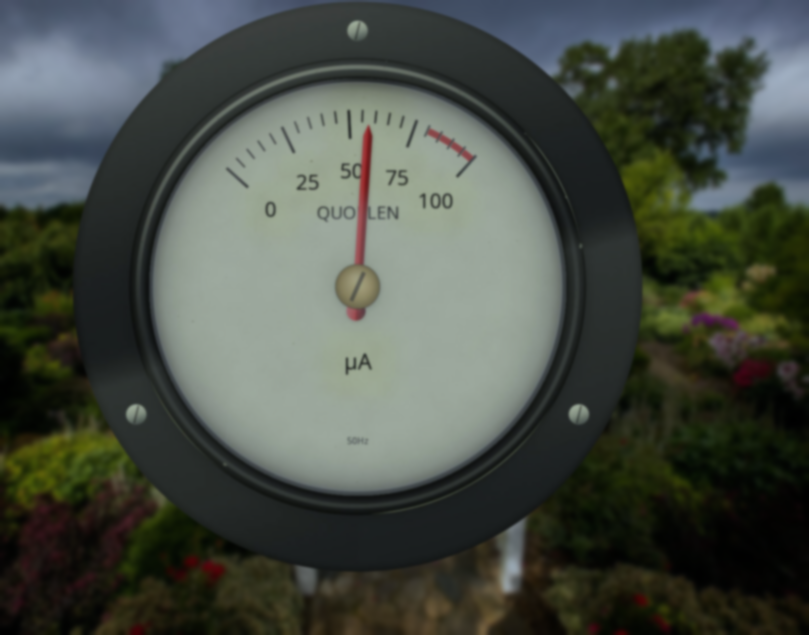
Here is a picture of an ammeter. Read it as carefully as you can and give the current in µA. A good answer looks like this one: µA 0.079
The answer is µA 57.5
